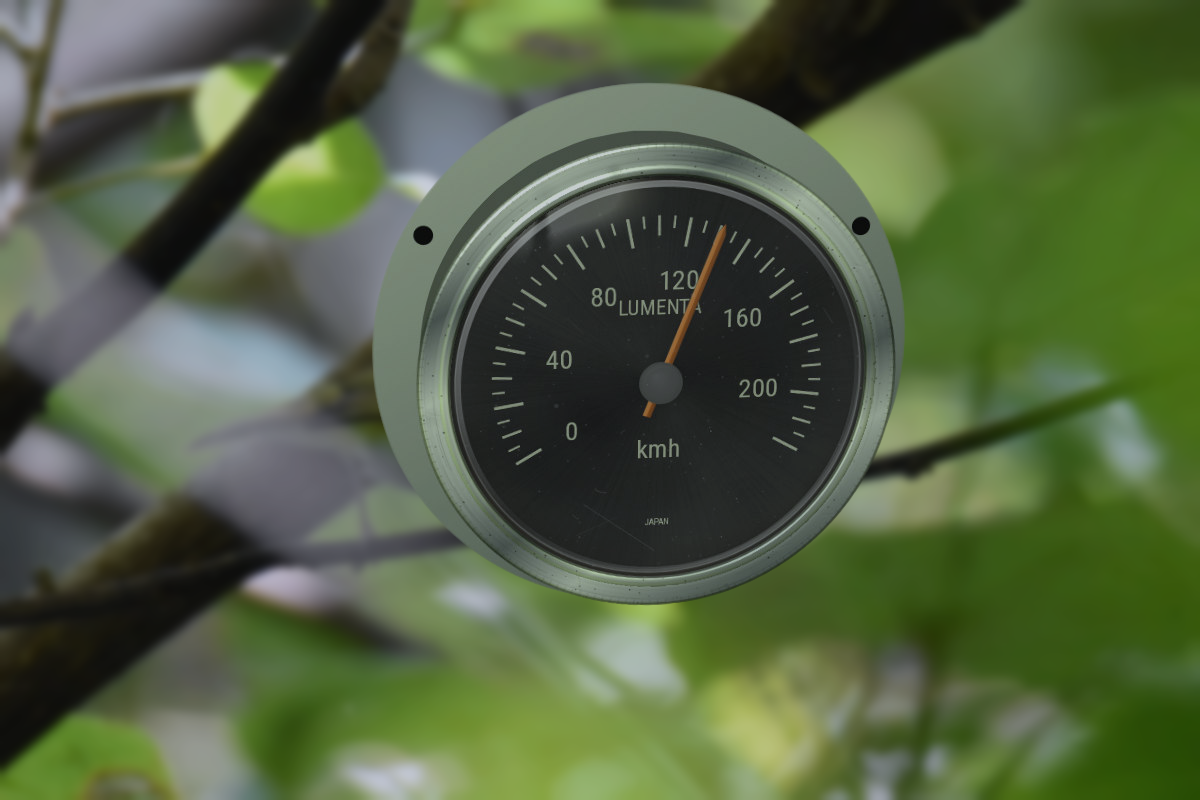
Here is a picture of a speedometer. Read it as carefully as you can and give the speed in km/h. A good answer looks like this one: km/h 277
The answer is km/h 130
